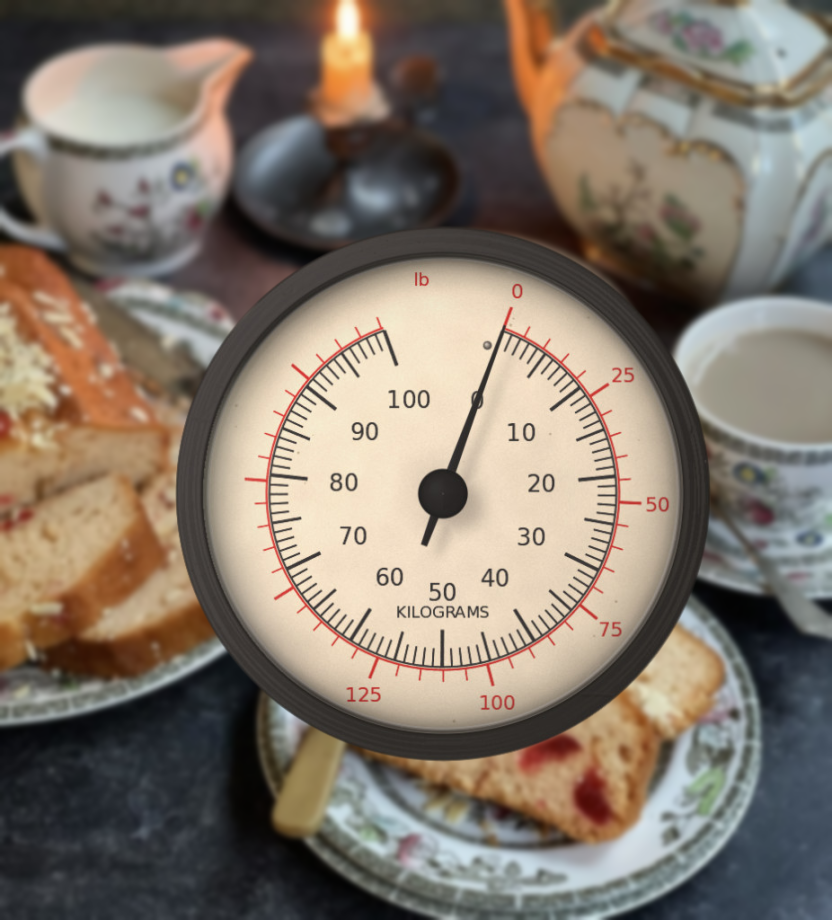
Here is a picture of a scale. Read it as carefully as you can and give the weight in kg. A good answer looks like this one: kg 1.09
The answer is kg 0
